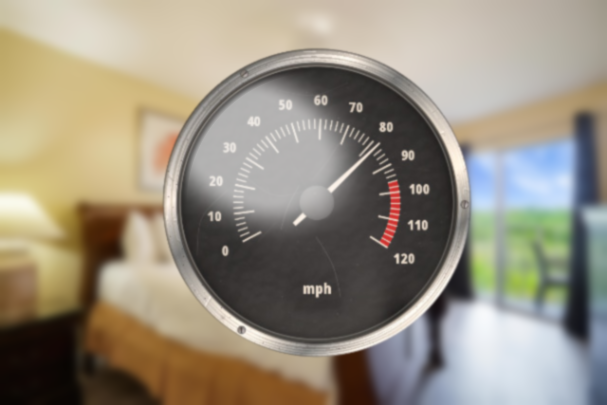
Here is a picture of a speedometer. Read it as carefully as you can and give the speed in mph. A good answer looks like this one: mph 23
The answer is mph 82
